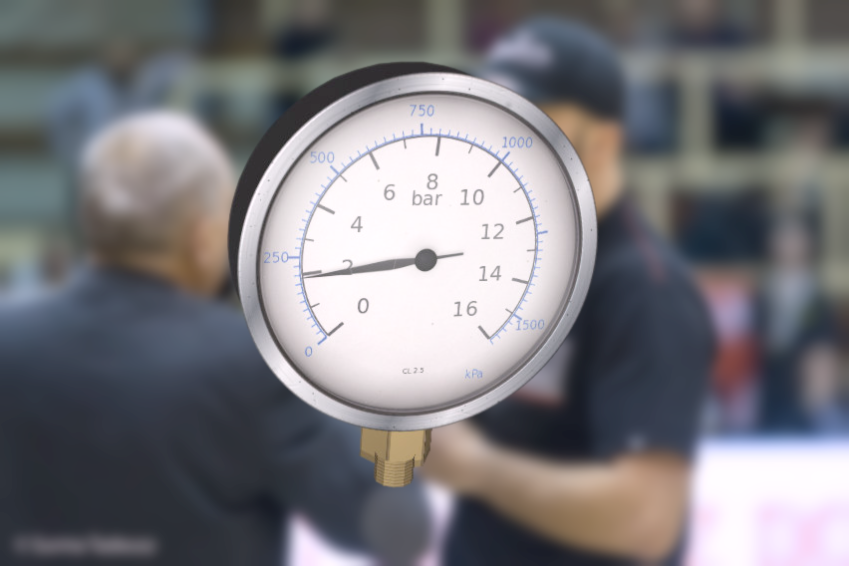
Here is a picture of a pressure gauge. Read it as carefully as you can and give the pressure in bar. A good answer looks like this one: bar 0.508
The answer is bar 2
